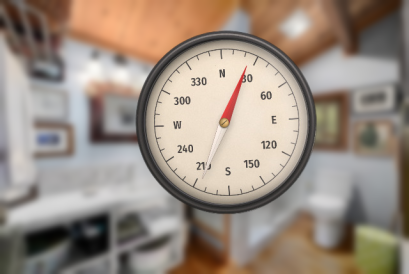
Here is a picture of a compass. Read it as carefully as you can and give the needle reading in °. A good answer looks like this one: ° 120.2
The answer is ° 25
